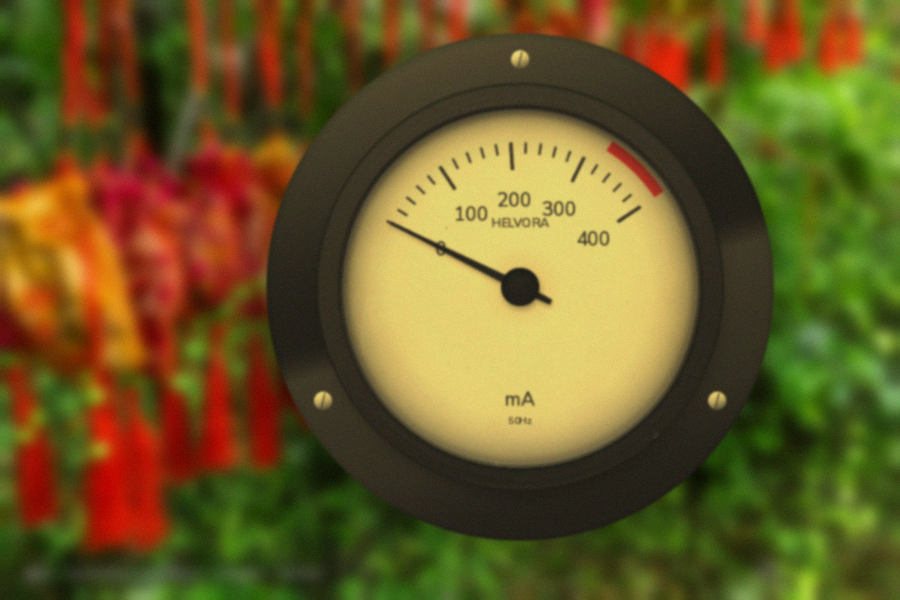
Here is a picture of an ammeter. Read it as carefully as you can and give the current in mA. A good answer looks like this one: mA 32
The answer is mA 0
